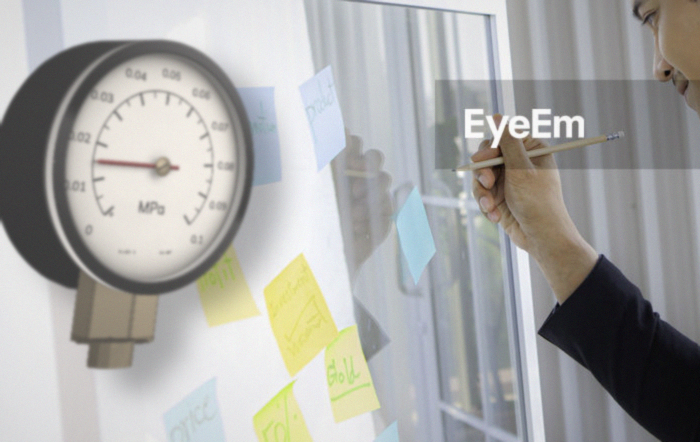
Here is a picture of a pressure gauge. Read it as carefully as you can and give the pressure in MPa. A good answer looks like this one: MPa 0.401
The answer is MPa 0.015
